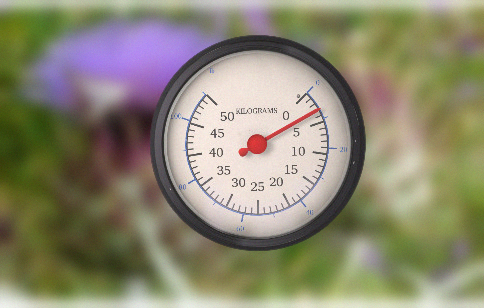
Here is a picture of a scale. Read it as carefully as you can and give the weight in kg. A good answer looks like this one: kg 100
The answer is kg 3
